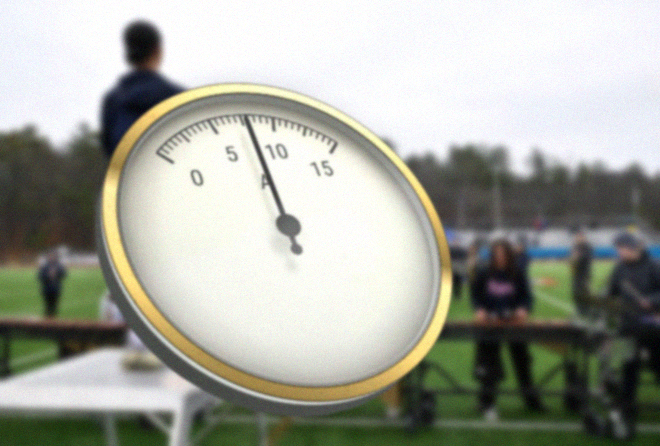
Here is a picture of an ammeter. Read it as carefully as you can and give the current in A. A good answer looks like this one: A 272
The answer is A 7.5
